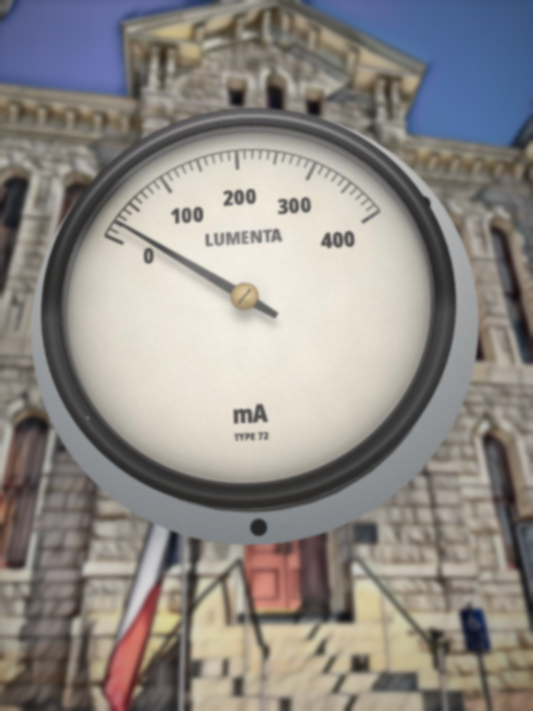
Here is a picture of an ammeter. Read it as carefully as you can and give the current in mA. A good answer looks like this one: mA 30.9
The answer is mA 20
